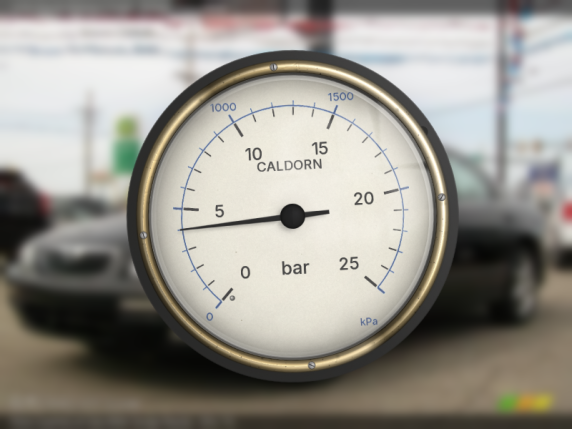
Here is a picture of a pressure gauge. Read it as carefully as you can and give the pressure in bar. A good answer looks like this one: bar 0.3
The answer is bar 4
